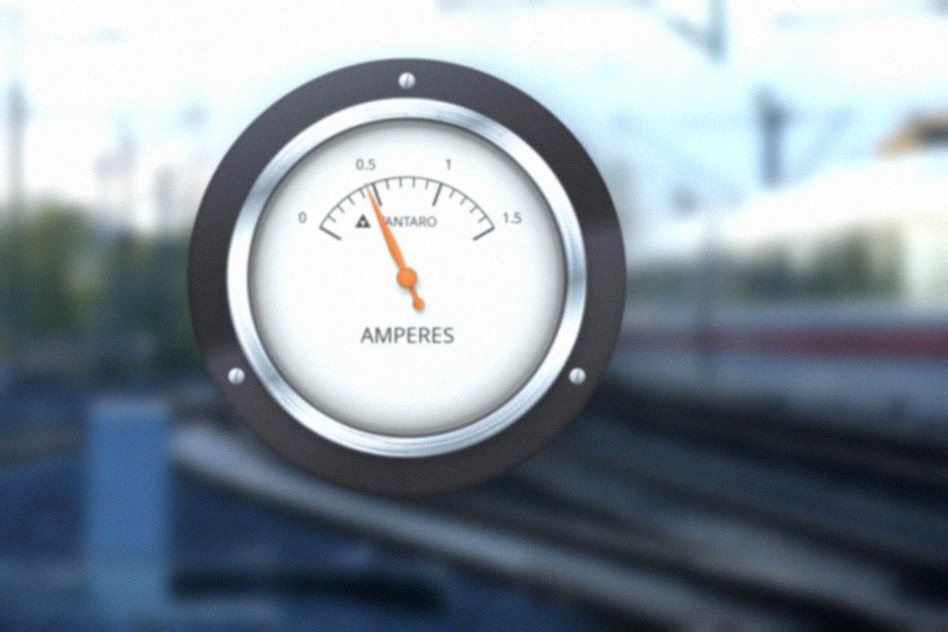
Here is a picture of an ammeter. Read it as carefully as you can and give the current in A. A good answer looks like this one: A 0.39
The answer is A 0.45
